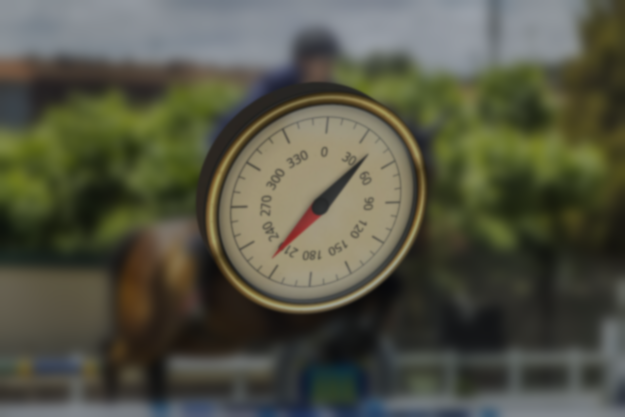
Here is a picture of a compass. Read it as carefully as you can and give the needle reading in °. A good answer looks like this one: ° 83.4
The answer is ° 220
